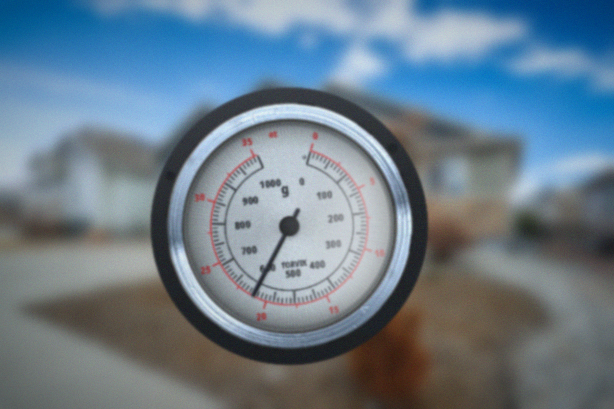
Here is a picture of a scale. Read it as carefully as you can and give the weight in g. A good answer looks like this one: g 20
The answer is g 600
